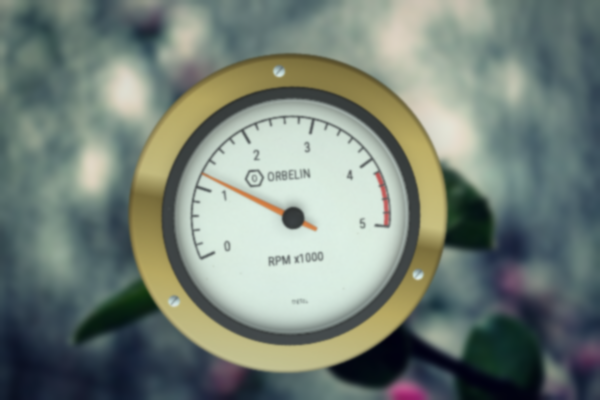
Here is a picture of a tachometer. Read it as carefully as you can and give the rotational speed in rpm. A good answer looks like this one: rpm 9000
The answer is rpm 1200
